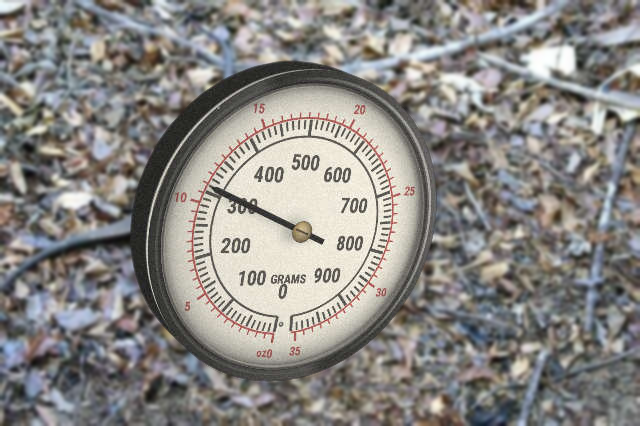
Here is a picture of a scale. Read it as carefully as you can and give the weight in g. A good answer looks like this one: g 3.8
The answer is g 310
